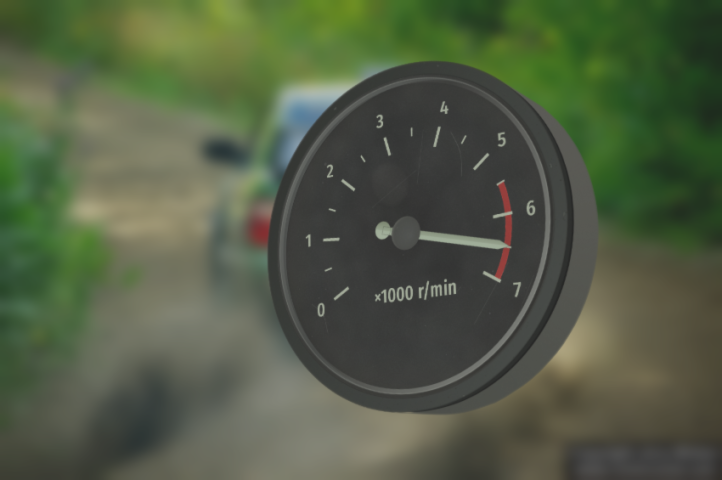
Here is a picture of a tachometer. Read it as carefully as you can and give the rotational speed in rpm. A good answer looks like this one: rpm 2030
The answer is rpm 6500
